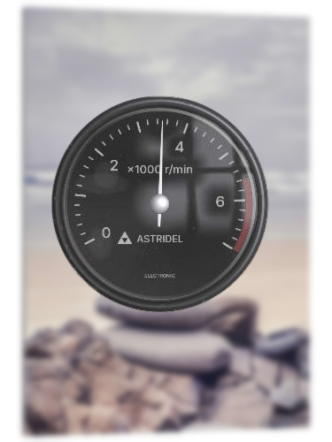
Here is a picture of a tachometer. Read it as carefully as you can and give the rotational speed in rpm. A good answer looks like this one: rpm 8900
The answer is rpm 3500
